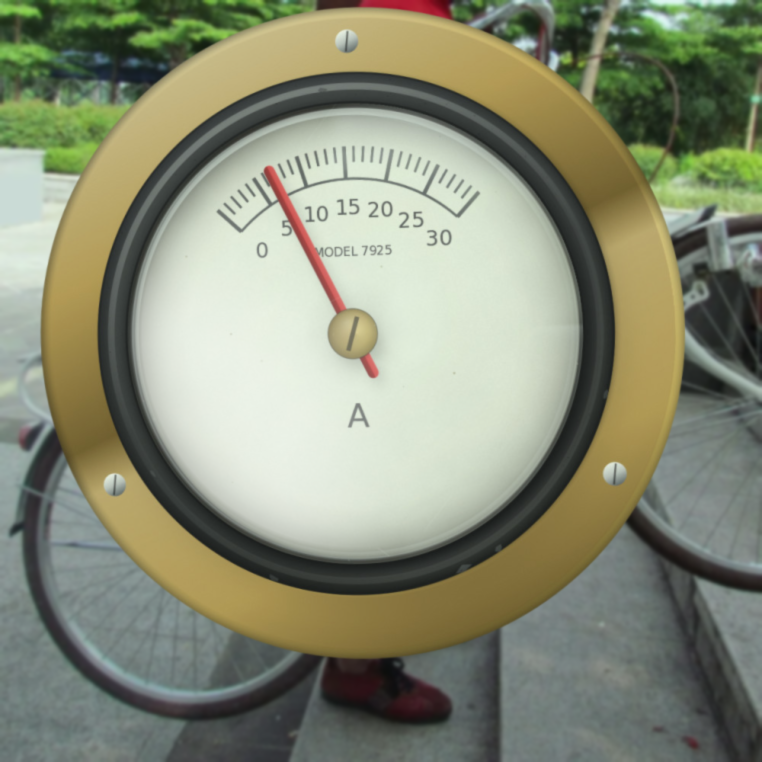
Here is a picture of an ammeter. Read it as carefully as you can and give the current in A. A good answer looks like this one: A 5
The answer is A 7
